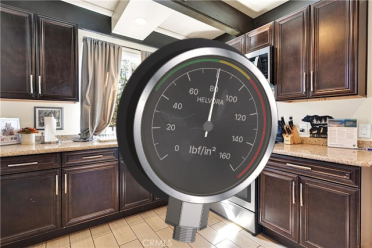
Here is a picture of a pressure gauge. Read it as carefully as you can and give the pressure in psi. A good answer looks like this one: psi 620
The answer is psi 80
